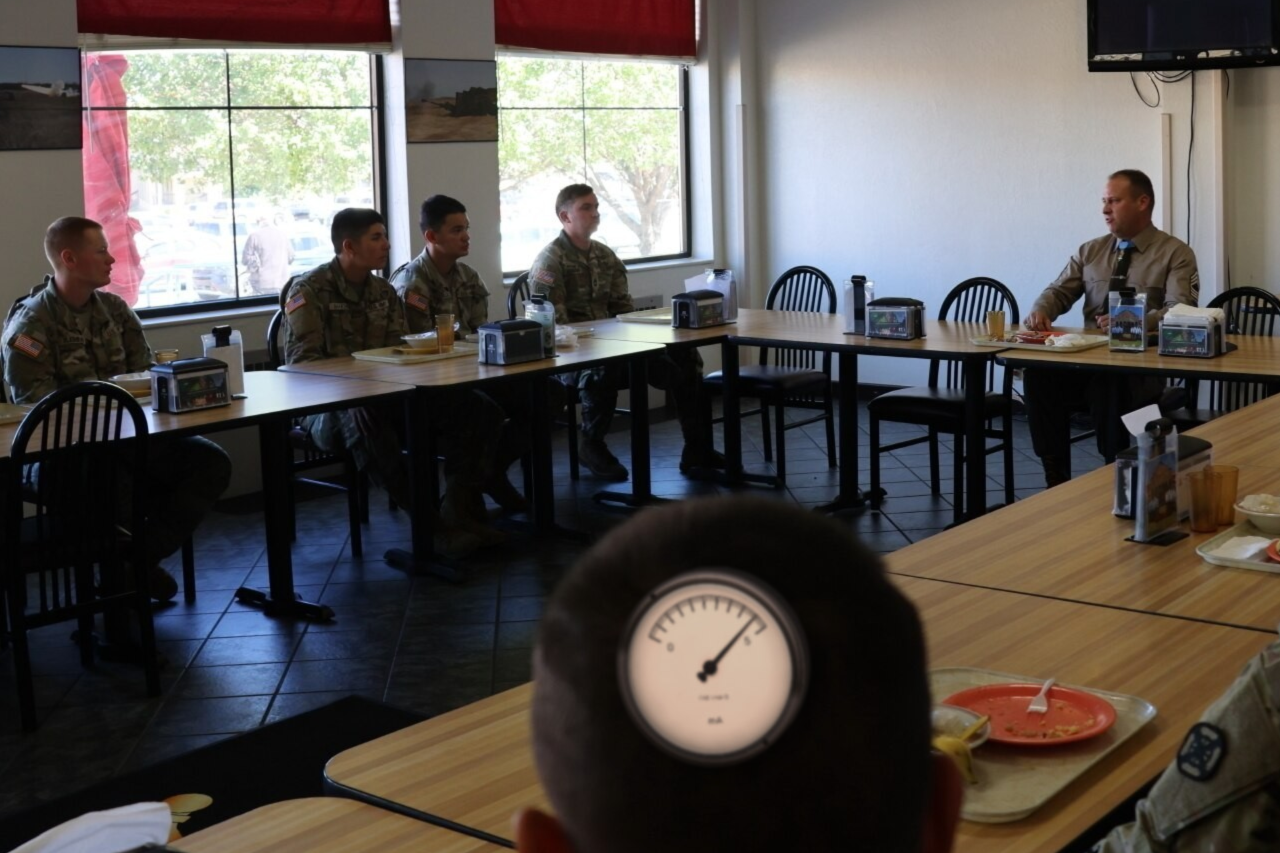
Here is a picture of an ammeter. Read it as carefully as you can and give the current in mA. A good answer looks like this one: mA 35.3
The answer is mA 4.5
